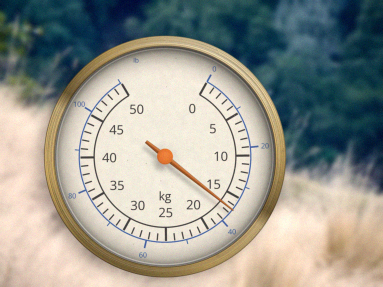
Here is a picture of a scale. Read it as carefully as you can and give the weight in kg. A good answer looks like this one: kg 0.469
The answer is kg 16.5
